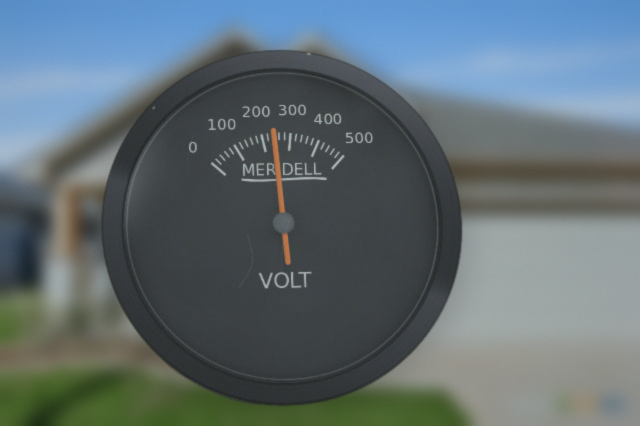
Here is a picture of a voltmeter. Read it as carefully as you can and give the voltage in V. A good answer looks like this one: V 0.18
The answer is V 240
